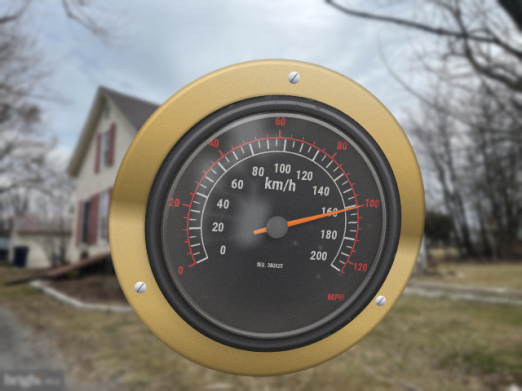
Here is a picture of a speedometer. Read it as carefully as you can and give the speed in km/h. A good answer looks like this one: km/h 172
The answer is km/h 160
